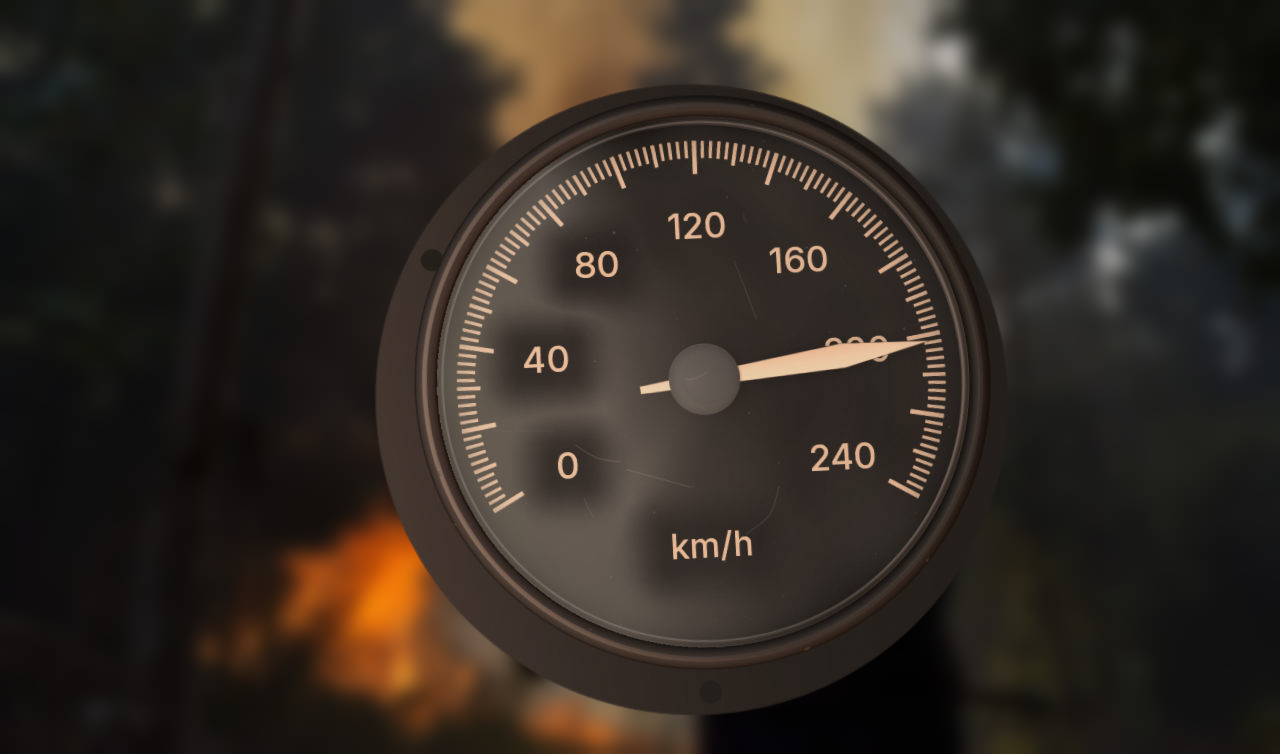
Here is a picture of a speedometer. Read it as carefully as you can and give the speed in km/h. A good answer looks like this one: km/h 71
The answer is km/h 202
